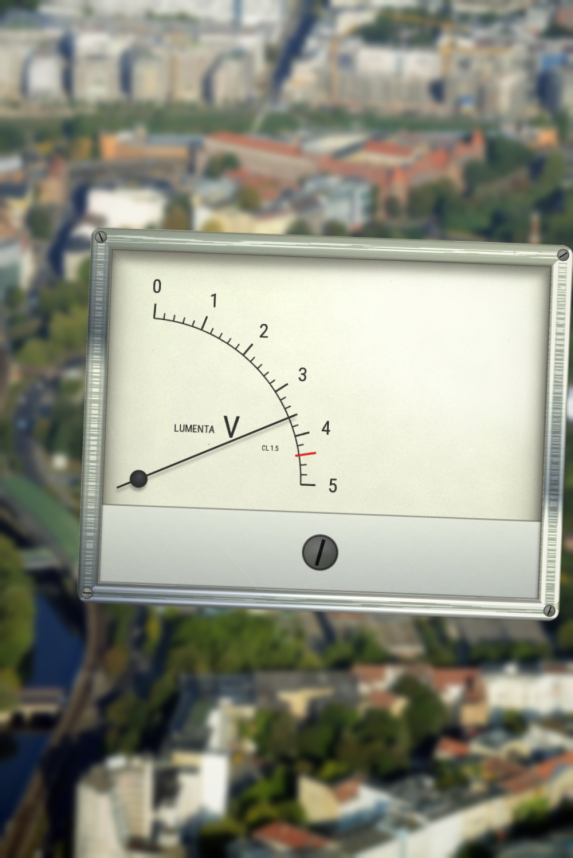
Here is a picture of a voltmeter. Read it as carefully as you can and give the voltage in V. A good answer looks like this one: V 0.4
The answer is V 3.6
